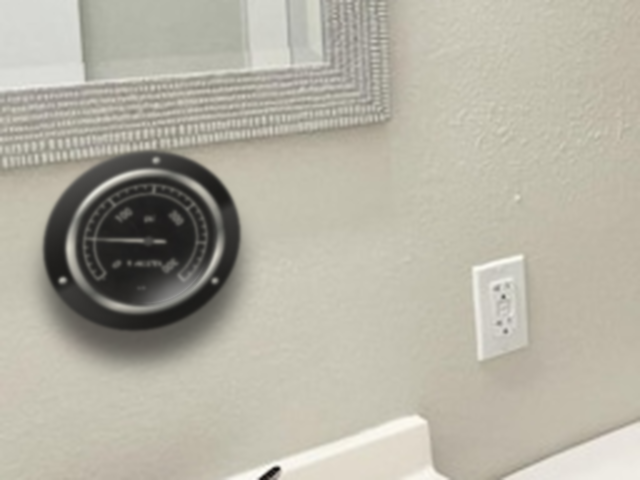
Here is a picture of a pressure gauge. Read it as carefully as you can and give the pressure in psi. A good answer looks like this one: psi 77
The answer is psi 50
